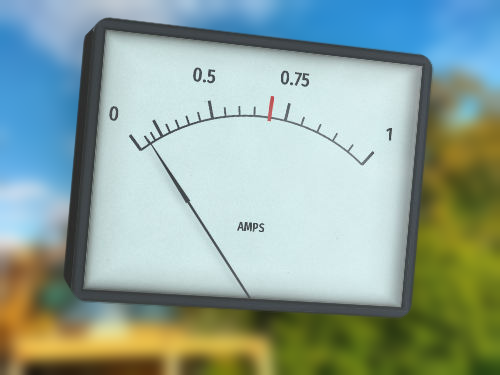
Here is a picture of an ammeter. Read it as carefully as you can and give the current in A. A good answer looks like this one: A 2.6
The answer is A 0.15
